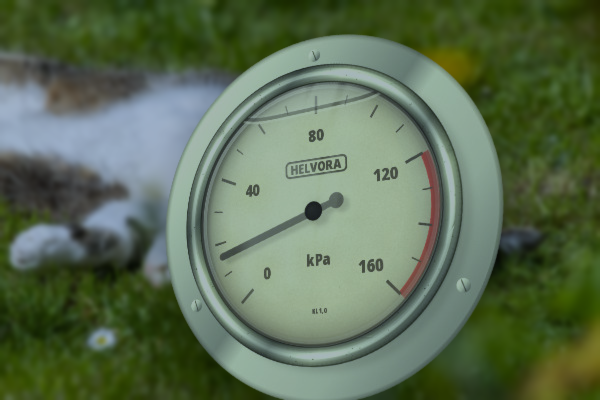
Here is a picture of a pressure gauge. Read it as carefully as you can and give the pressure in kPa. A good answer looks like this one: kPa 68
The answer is kPa 15
